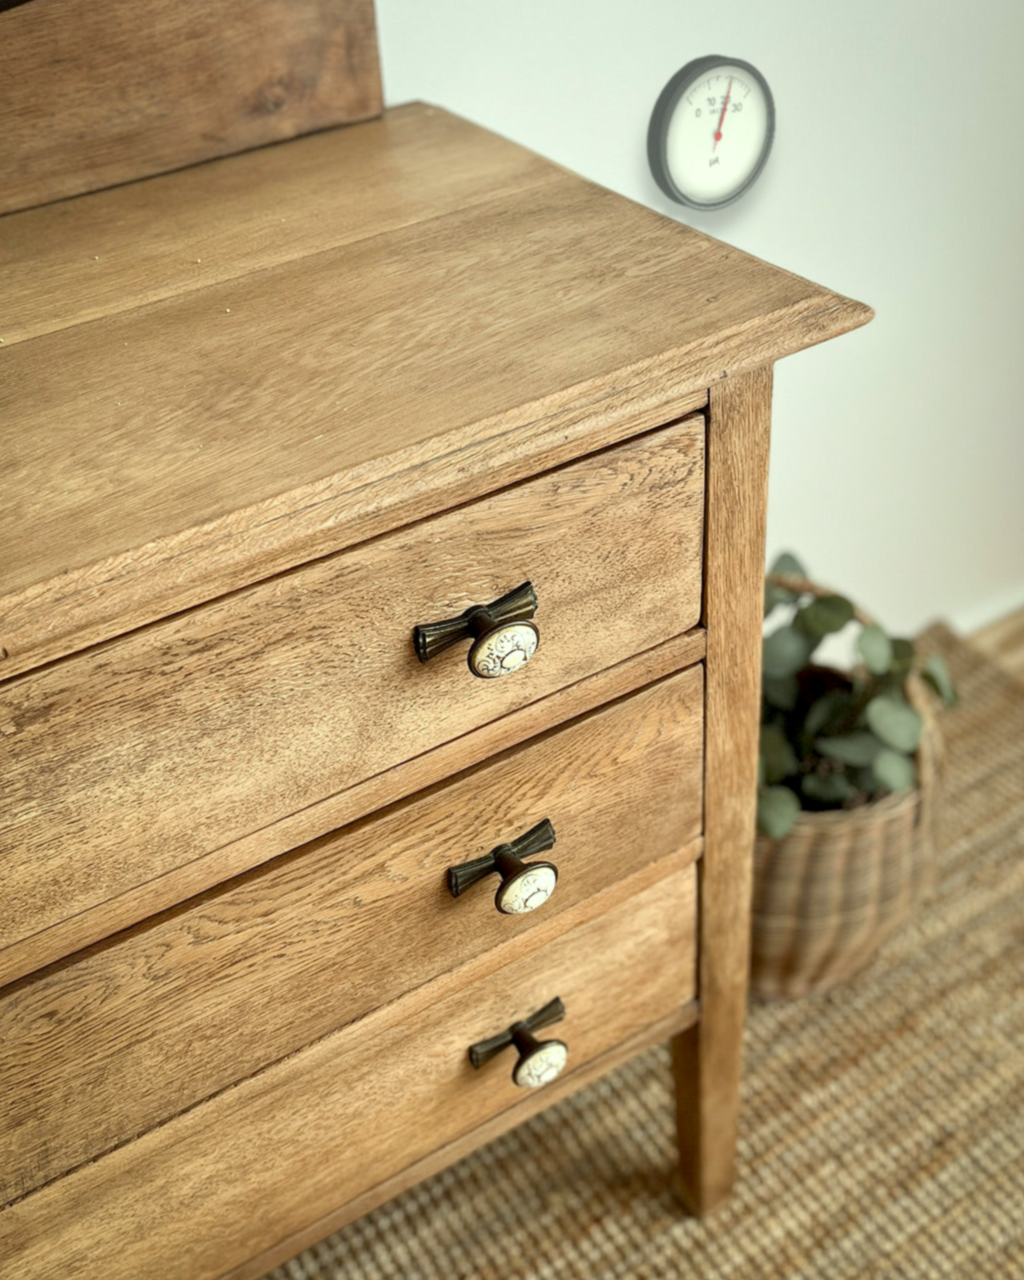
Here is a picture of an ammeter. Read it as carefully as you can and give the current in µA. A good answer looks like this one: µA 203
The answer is µA 20
